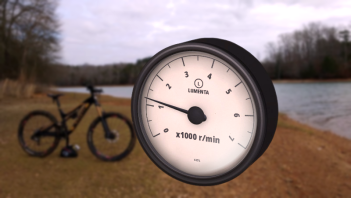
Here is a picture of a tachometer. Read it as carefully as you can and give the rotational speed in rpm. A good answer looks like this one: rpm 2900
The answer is rpm 1250
